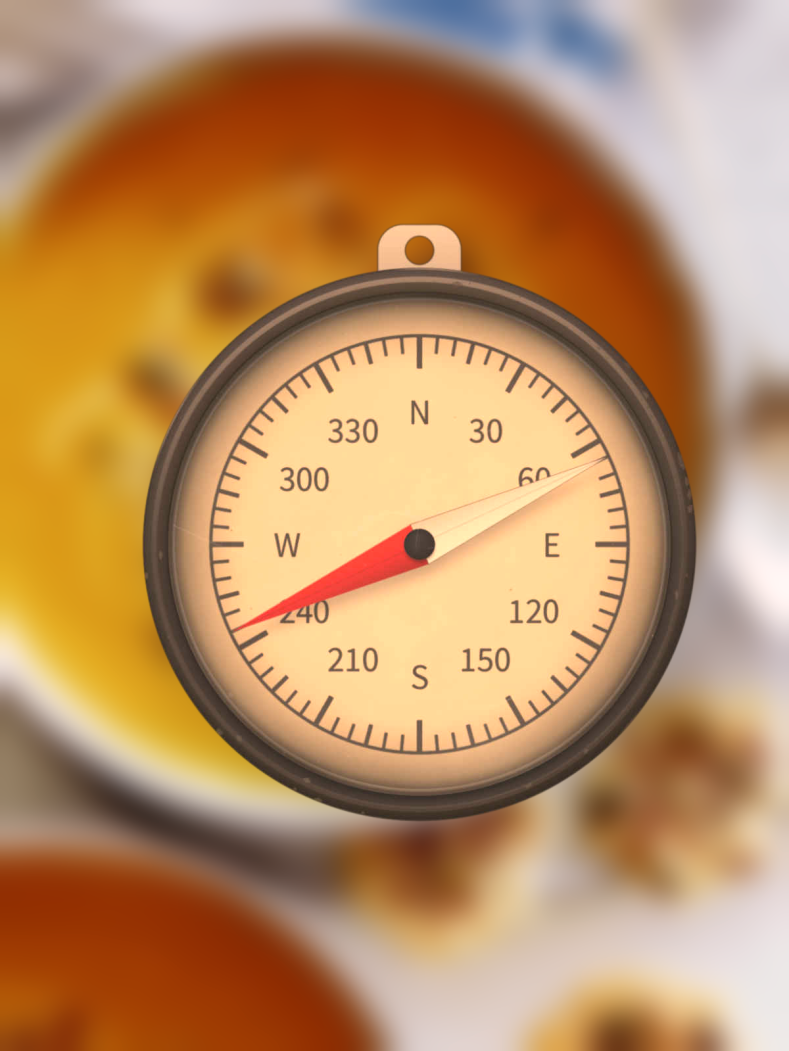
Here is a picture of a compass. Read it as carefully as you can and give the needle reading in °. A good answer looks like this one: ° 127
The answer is ° 245
